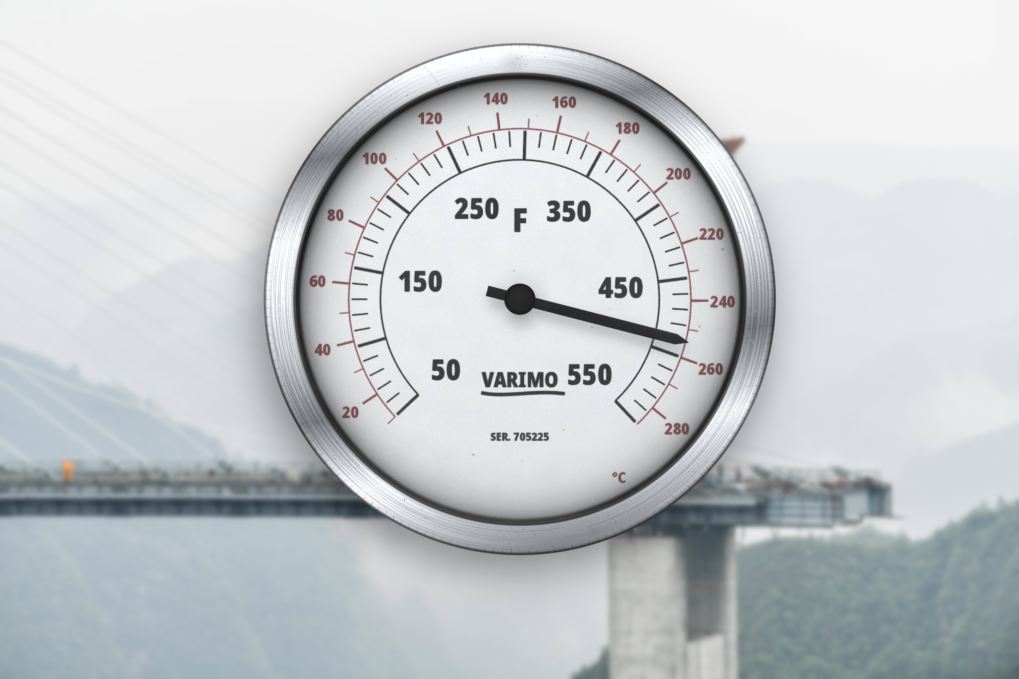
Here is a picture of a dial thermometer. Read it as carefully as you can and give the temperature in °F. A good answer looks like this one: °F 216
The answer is °F 490
